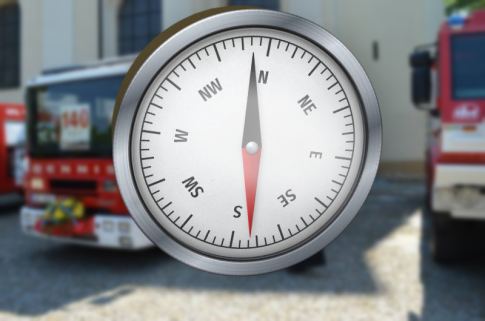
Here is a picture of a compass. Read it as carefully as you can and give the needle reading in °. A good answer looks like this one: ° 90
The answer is ° 170
